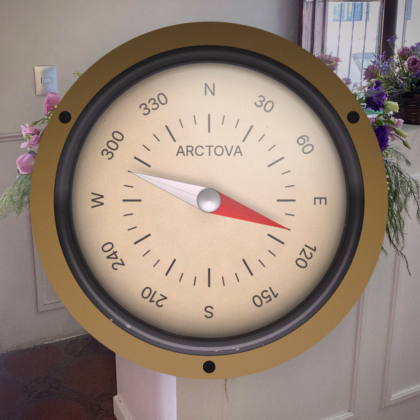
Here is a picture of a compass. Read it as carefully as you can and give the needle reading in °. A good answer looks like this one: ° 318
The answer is ° 110
